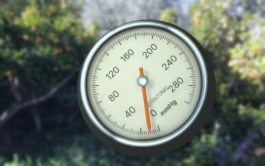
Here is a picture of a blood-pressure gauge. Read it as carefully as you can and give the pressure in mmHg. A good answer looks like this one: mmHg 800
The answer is mmHg 10
